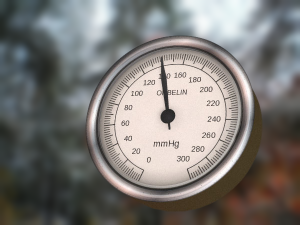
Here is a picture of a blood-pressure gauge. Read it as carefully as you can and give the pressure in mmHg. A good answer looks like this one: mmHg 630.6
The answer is mmHg 140
